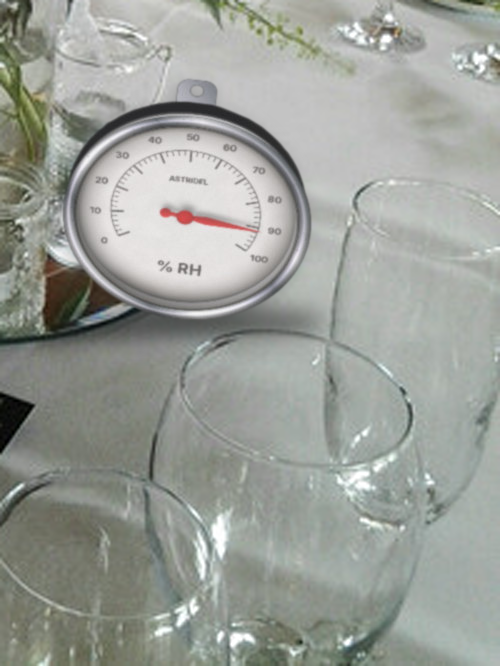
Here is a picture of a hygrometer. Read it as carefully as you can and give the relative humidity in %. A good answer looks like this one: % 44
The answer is % 90
